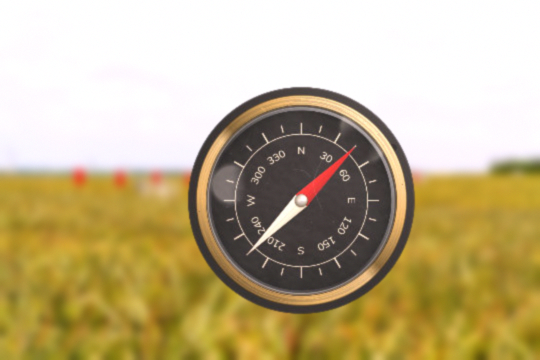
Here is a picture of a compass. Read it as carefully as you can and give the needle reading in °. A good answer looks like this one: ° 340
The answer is ° 45
